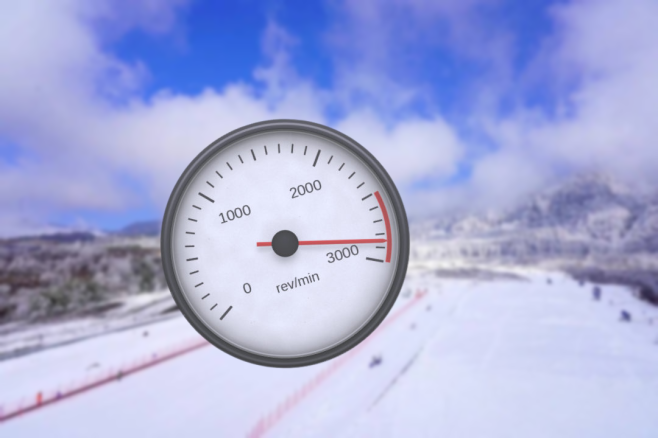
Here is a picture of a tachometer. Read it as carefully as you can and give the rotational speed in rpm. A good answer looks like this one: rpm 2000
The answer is rpm 2850
